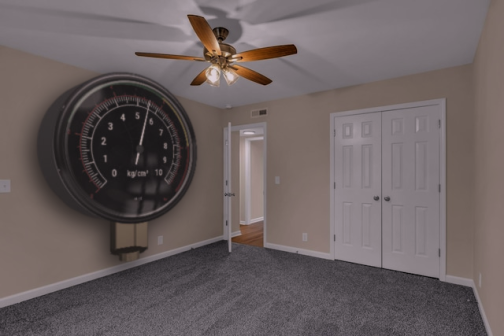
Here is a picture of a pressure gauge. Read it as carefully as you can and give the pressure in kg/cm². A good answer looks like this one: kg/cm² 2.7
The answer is kg/cm² 5.5
